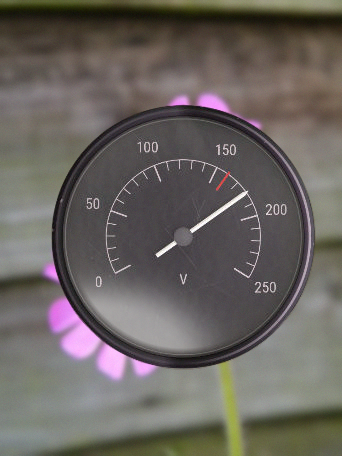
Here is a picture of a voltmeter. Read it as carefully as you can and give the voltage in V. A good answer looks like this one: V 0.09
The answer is V 180
